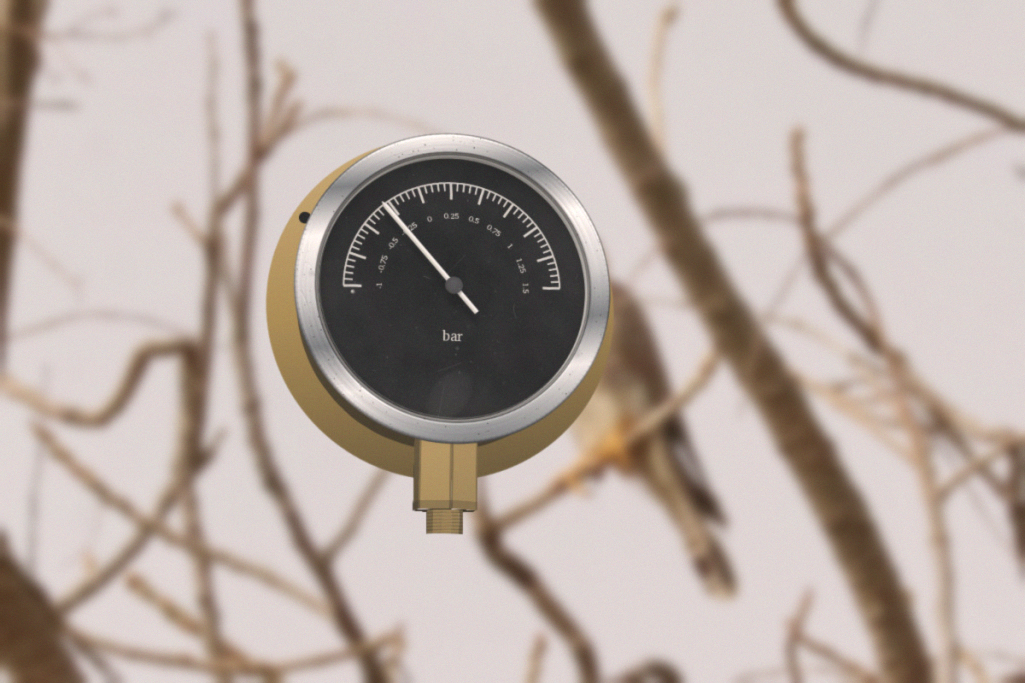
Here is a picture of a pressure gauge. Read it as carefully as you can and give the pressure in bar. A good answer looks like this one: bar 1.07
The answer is bar -0.3
